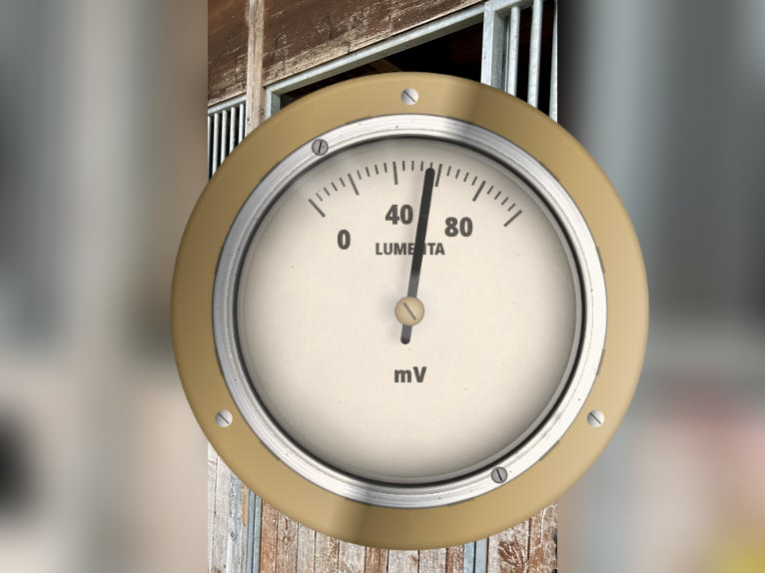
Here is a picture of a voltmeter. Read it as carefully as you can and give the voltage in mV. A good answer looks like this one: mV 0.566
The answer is mV 56
